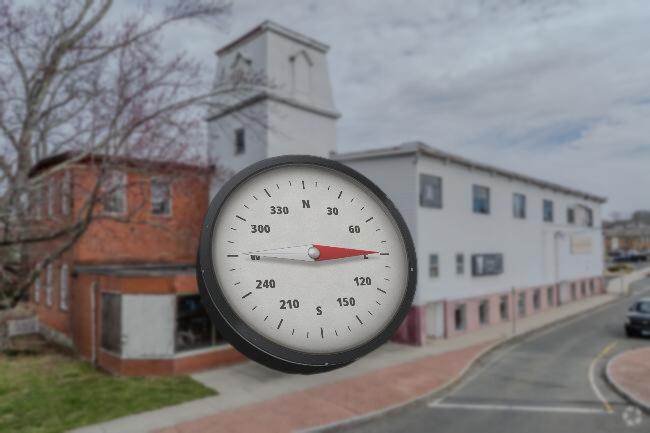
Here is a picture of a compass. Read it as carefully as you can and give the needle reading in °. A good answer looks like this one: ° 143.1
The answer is ° 90
